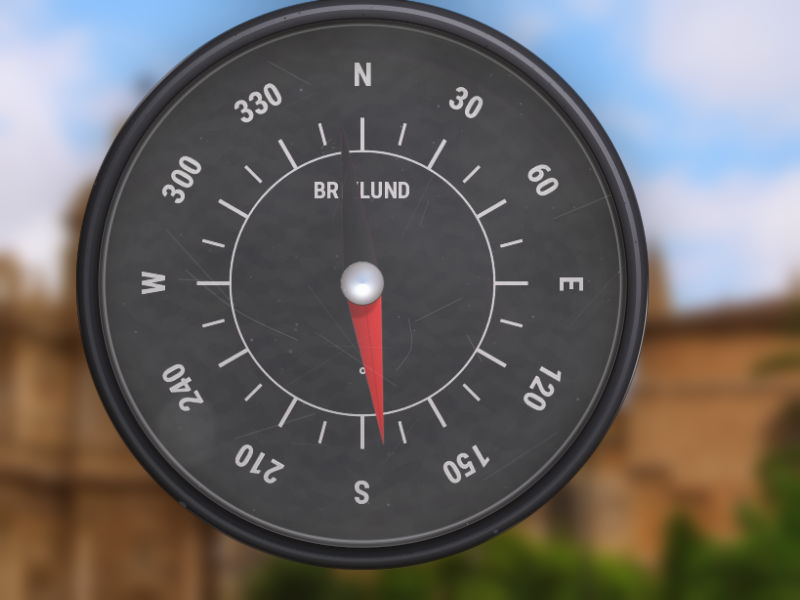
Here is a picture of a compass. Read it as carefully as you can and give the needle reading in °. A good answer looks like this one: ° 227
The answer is ° 172.5
